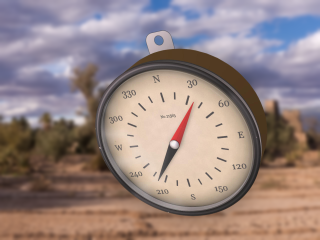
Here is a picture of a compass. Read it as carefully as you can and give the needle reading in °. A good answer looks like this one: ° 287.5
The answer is ° 37.5
